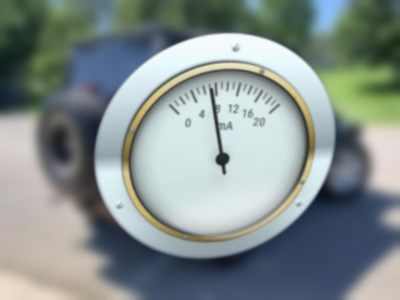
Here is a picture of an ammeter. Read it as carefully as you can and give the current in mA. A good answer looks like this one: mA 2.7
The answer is mA 7
